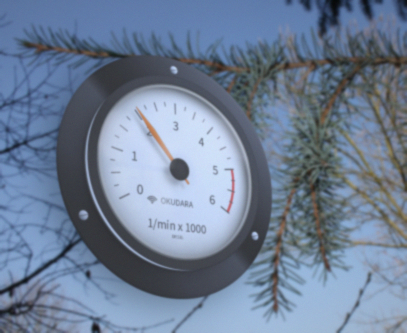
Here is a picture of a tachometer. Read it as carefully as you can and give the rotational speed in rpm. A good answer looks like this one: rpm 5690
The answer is rpm 2000
